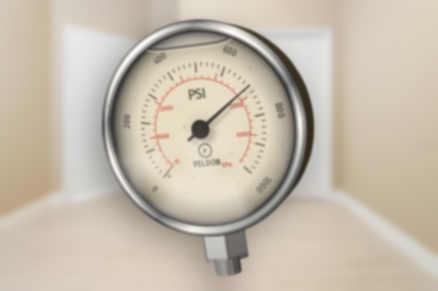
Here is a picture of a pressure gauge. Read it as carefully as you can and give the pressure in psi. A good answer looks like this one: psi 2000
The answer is psi 700
